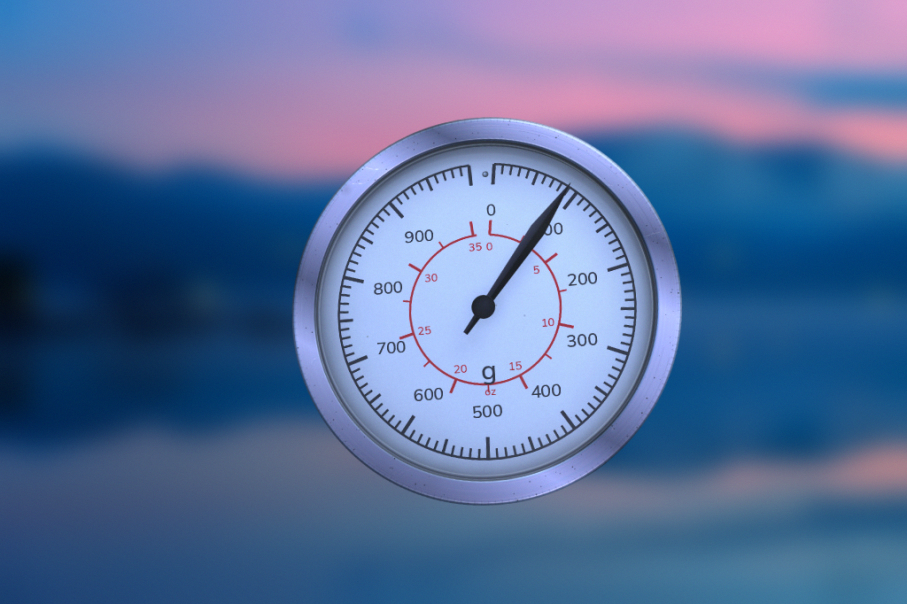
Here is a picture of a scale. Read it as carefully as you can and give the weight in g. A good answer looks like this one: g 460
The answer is g 90
